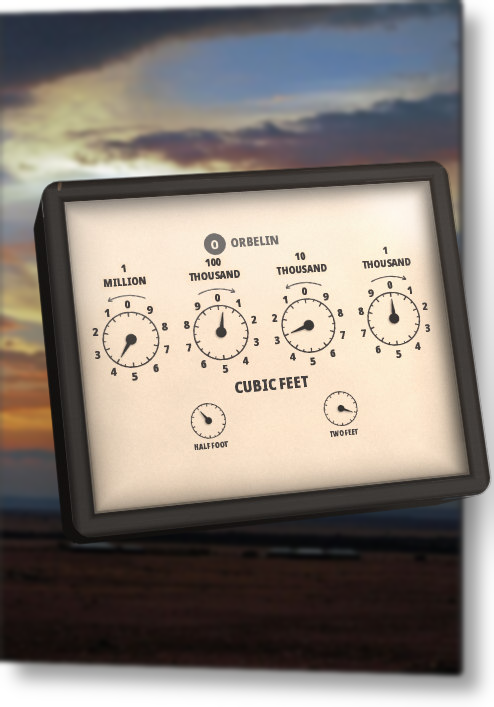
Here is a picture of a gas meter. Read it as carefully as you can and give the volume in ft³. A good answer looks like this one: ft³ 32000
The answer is ft³ 403000
